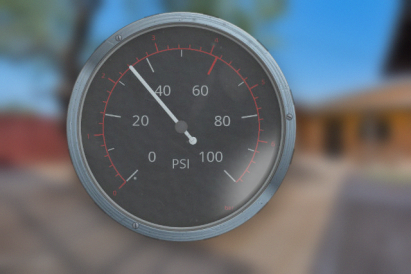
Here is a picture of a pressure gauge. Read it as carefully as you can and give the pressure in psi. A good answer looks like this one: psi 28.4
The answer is psi 35
